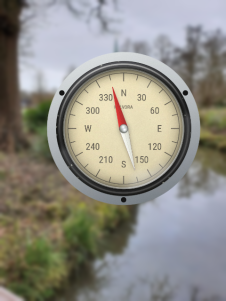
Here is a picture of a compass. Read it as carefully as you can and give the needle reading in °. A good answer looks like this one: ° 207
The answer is ° 345
